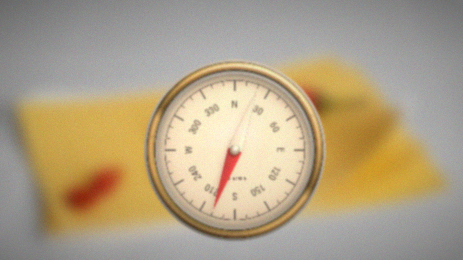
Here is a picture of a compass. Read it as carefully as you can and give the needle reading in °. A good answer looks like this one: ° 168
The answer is ° 200
